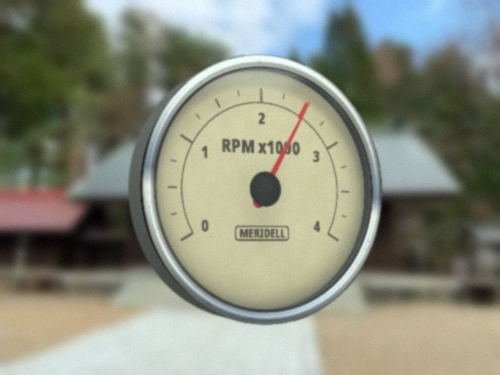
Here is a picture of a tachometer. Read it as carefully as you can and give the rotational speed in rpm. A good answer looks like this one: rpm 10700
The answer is rpm 2500
